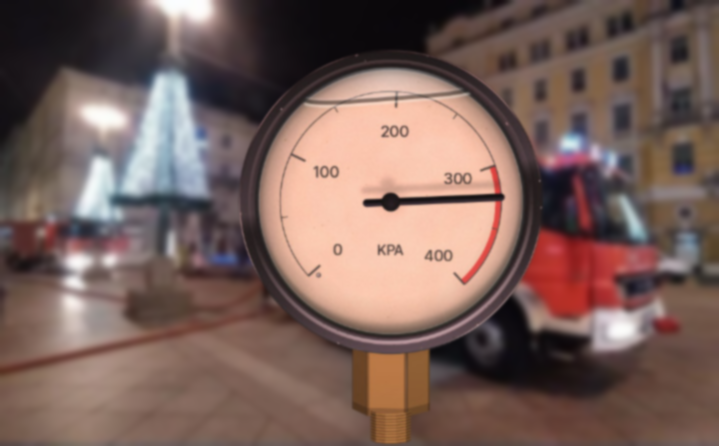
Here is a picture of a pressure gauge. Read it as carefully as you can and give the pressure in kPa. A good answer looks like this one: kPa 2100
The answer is kPa 325
